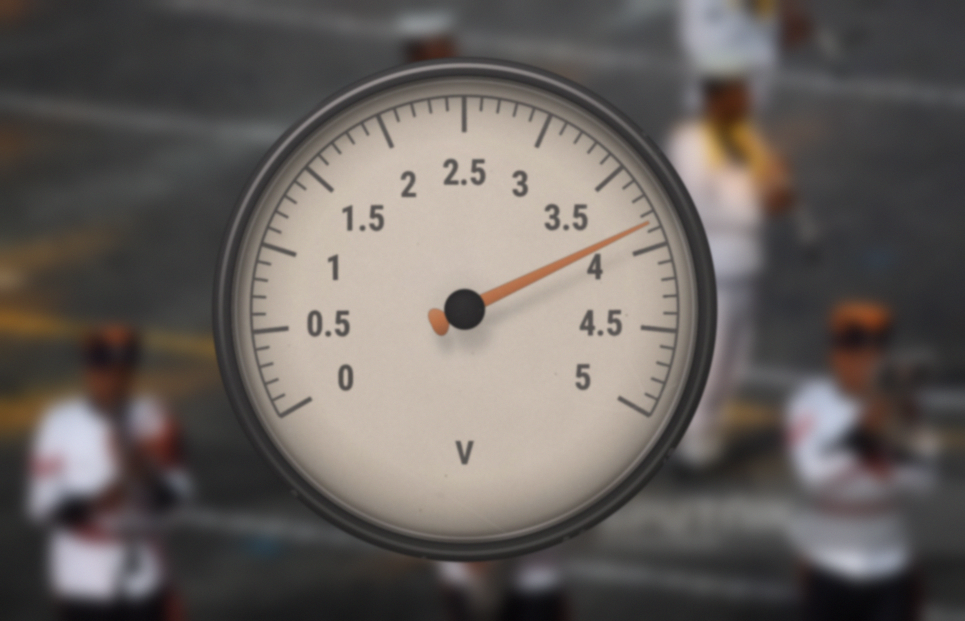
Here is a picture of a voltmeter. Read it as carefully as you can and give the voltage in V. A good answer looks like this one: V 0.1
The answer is V 3.85
